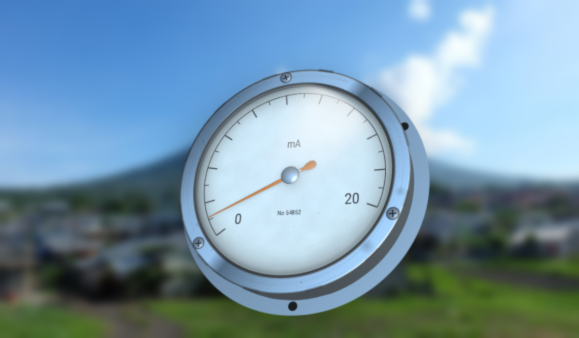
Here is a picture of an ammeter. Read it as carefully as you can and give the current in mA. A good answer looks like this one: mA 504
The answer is mA 1
